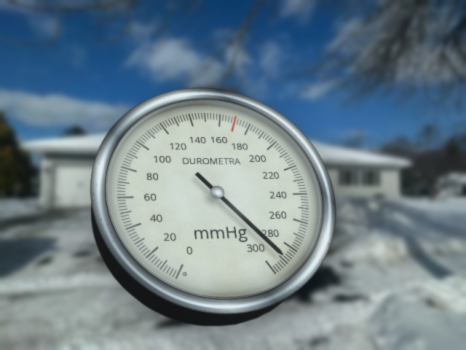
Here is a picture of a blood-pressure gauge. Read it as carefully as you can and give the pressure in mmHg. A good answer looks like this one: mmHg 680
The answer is mmHg 290
